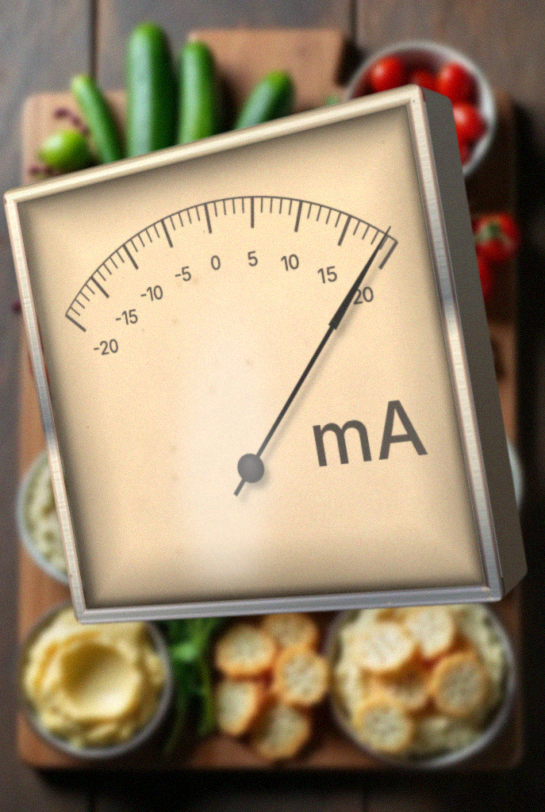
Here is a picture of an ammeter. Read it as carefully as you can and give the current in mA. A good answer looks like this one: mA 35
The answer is mA 19
